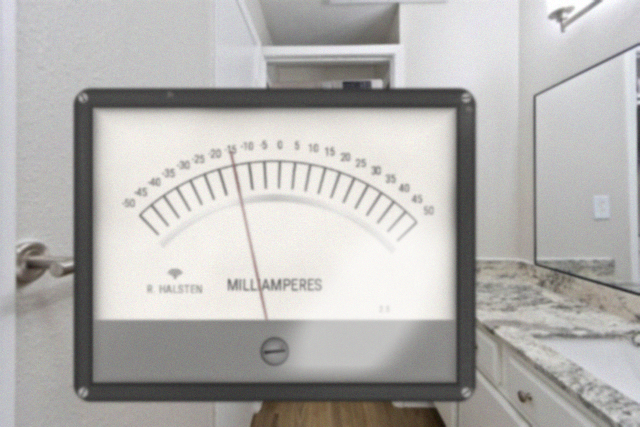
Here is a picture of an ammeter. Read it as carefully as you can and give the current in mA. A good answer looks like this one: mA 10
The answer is mA -15
